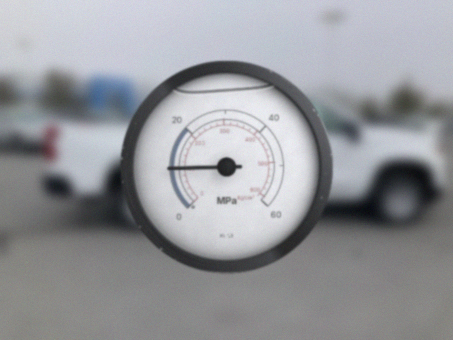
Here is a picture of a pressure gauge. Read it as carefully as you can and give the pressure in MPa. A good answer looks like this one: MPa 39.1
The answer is MPa 10
